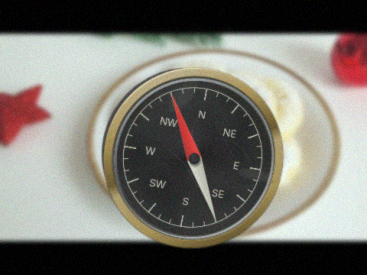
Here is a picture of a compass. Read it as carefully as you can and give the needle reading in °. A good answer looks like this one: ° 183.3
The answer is ° 330
